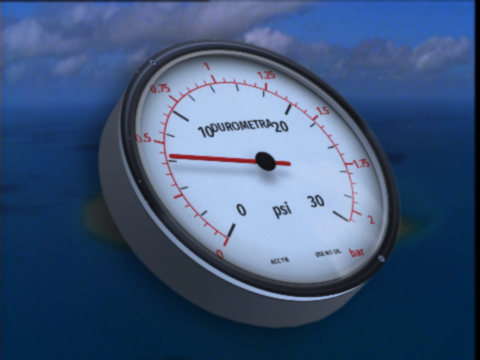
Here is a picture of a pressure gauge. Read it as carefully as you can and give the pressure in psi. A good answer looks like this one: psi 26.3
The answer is psi 6
